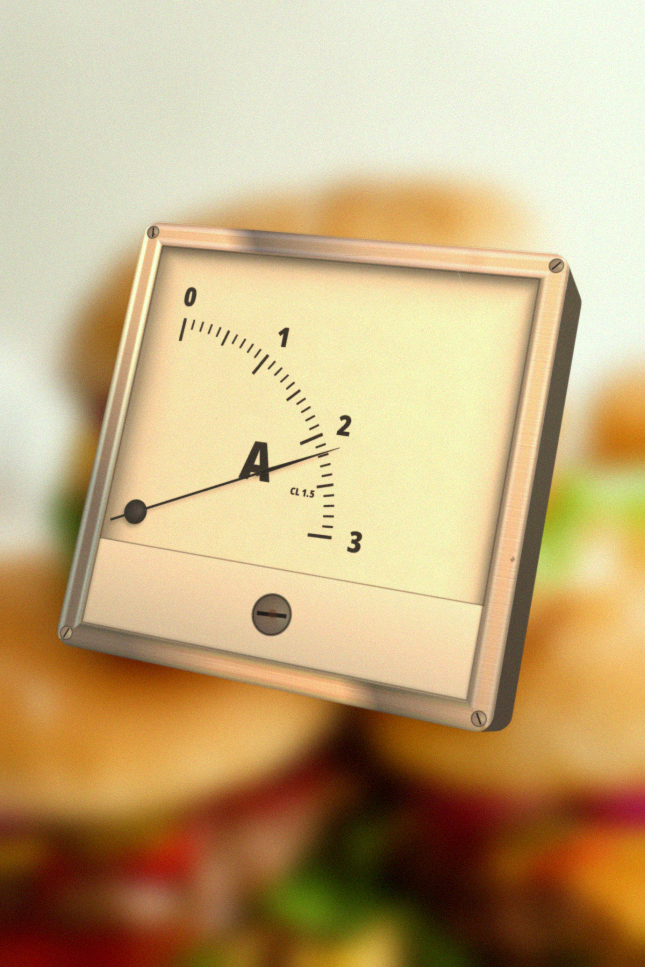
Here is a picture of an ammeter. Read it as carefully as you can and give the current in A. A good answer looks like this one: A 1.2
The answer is A 2.2
